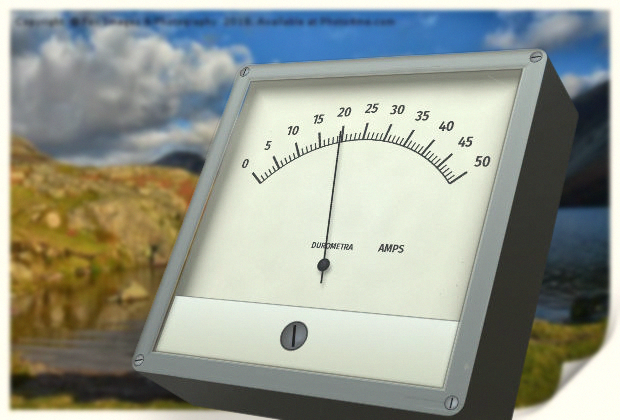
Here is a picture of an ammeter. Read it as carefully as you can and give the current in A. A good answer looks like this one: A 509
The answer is A 20
